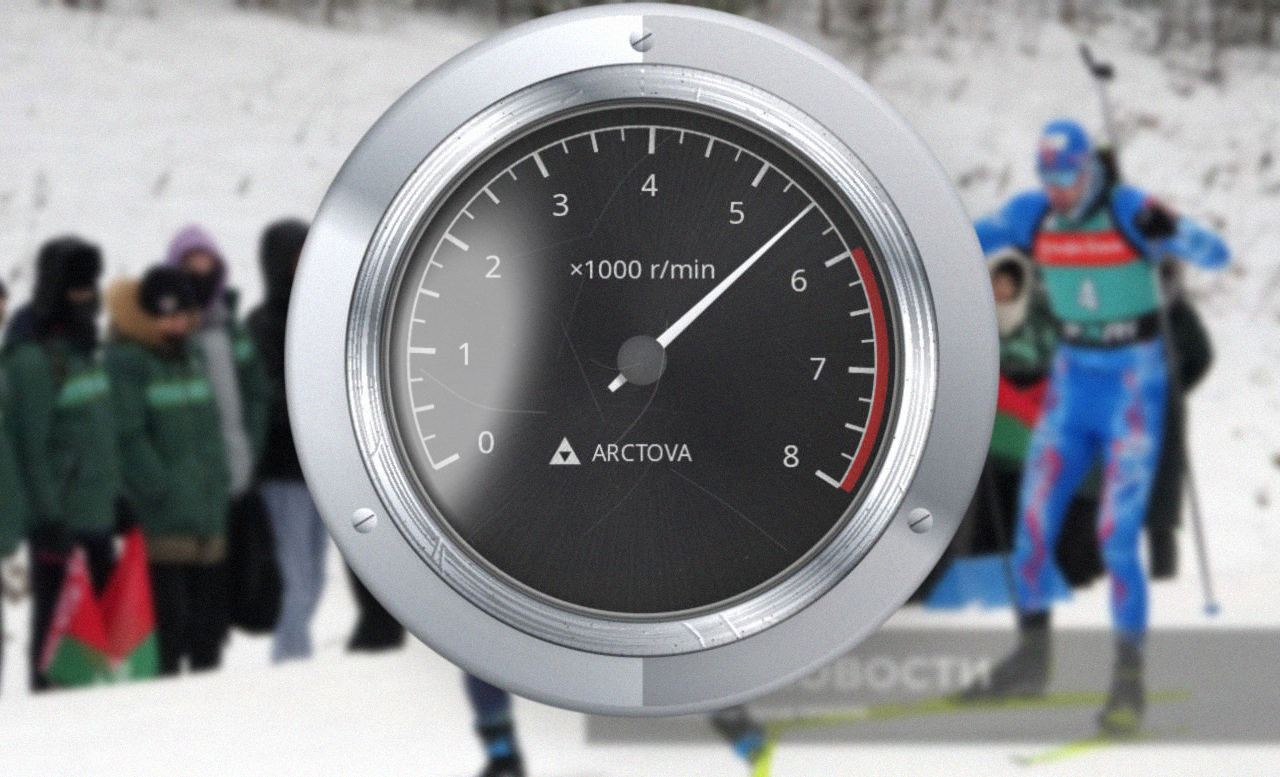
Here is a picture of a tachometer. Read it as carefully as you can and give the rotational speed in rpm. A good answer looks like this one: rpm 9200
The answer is rpm 5500
